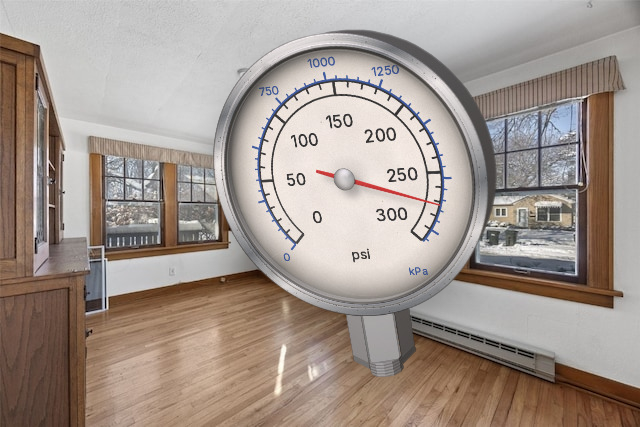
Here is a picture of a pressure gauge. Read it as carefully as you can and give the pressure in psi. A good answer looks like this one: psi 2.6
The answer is psi 270
